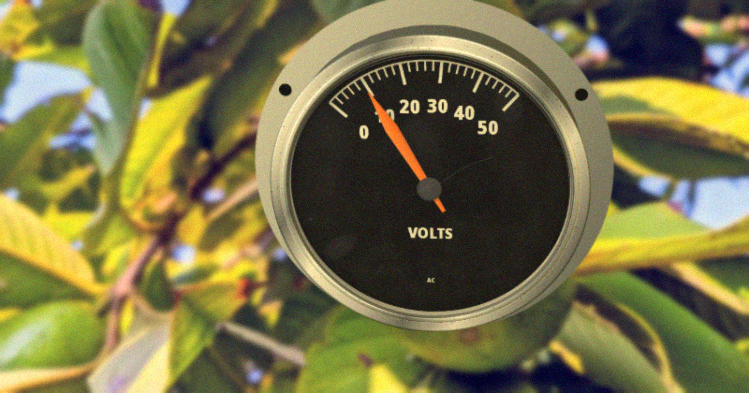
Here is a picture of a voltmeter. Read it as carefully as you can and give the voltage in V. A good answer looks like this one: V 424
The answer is V 10
